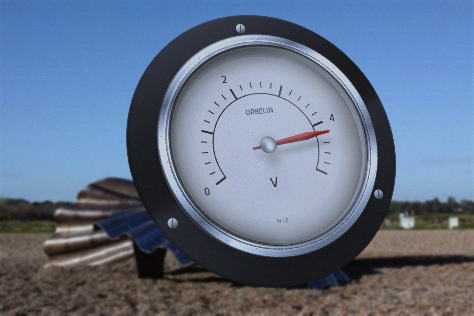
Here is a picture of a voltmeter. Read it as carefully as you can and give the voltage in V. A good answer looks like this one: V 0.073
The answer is V 4.2
